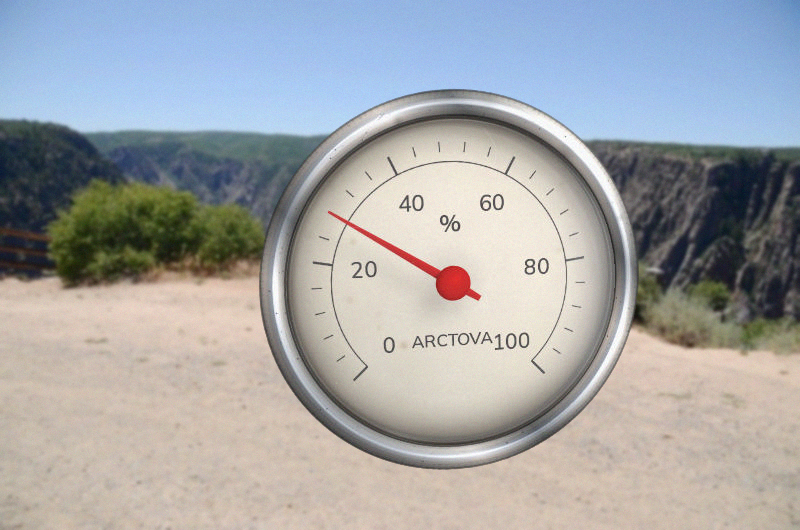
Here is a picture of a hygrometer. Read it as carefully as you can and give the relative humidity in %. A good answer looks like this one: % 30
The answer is % 28
